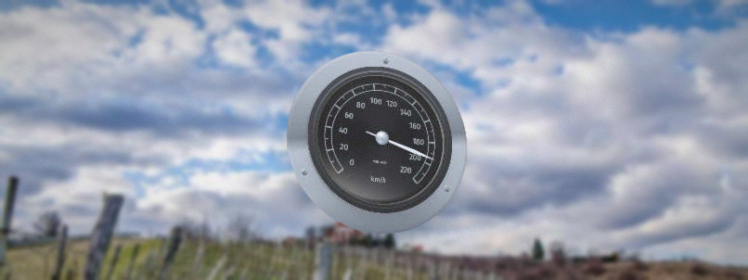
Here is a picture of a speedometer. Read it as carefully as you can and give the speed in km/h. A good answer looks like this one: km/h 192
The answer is km/h 195
